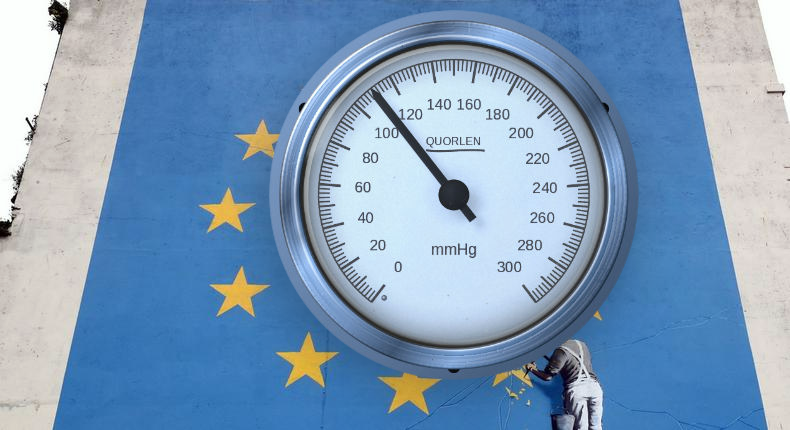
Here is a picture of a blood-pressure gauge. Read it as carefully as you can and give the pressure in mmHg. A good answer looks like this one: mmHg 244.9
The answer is mmHg 110
